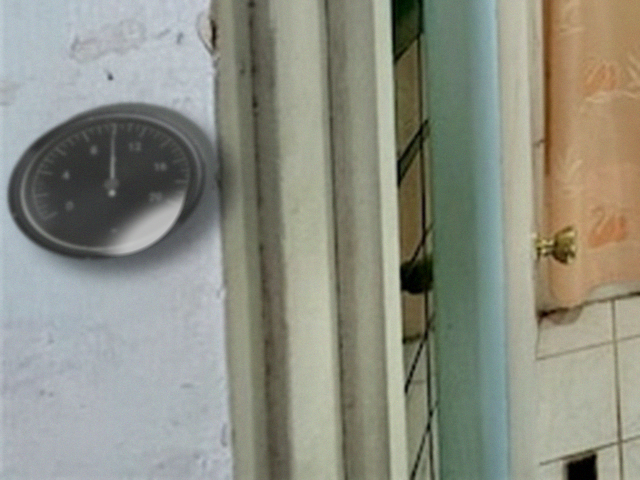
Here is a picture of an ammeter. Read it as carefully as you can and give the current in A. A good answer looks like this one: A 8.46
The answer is A 10
